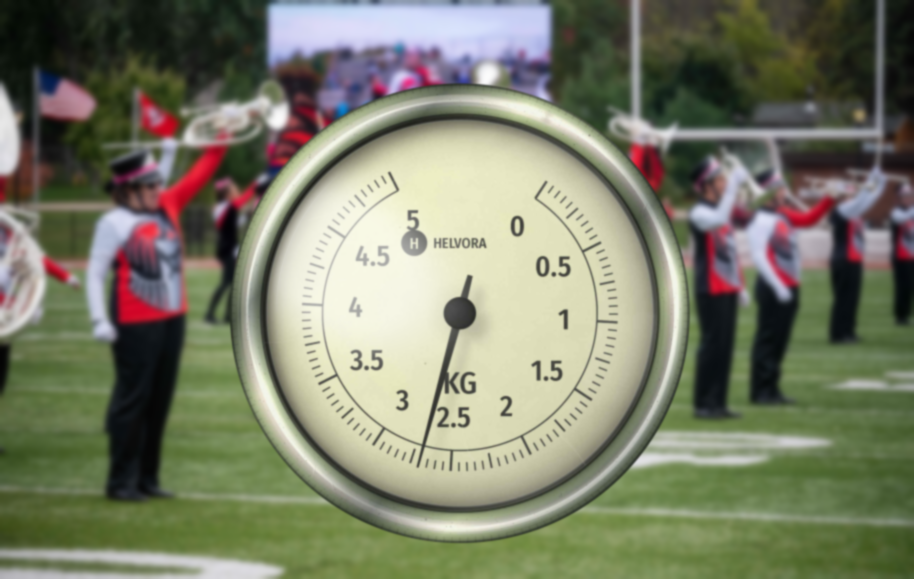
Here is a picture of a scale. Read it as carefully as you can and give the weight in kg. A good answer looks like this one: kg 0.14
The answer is kg 2.7
